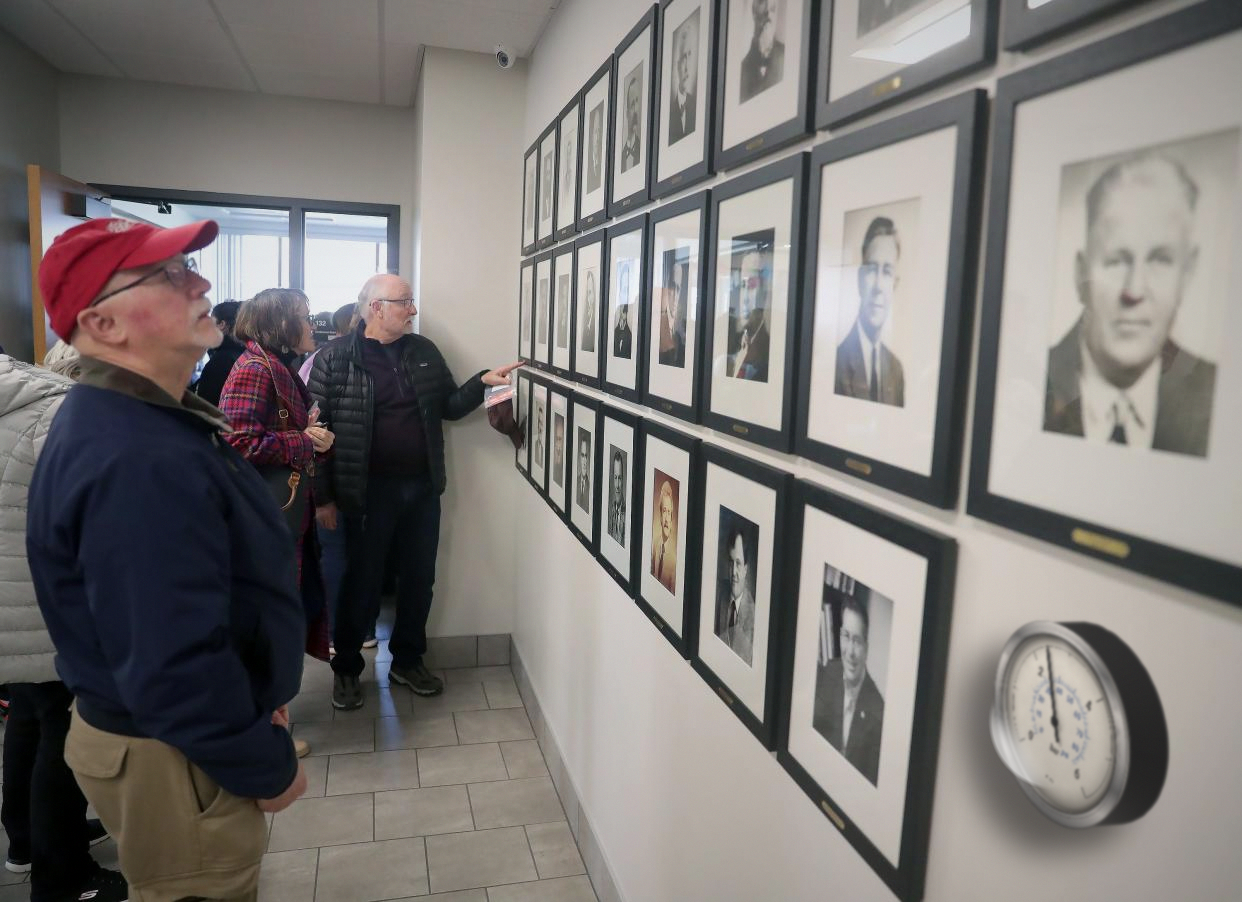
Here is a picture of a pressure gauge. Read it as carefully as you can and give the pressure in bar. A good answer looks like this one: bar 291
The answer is bar 2.5
